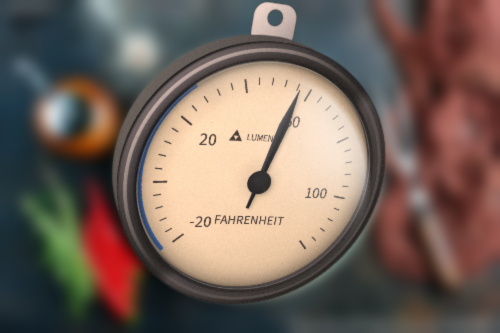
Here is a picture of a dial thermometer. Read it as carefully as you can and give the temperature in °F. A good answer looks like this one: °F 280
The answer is °F 56
